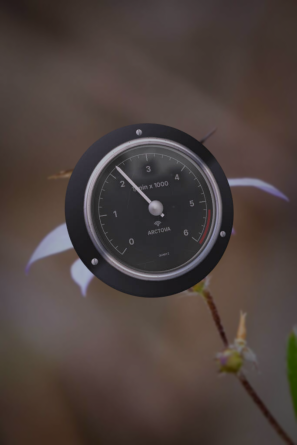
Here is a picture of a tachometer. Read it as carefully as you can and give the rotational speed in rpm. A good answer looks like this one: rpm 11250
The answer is rpm 2200
